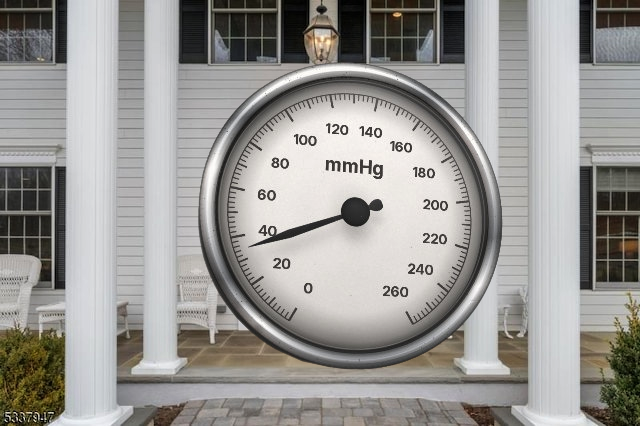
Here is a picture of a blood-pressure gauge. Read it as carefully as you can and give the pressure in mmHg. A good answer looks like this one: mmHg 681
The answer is mmHg 34
